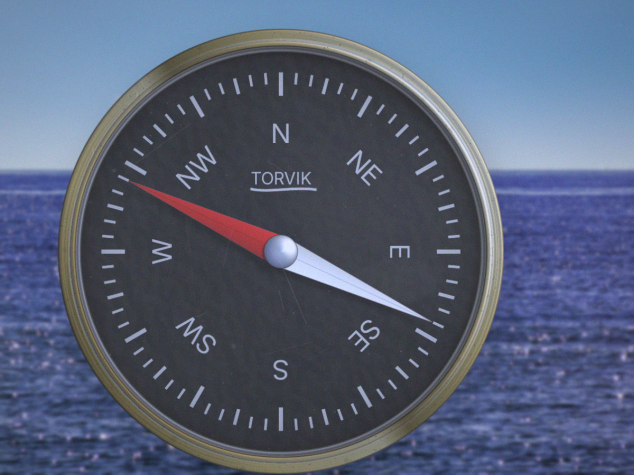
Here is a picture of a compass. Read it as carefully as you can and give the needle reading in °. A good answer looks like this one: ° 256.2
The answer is ° 295
